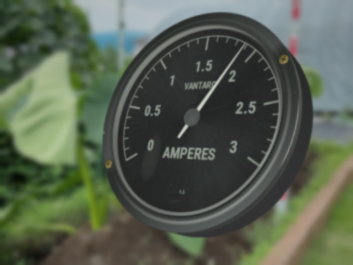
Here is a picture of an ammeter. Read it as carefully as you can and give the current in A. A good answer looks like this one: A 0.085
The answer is A 1.9
